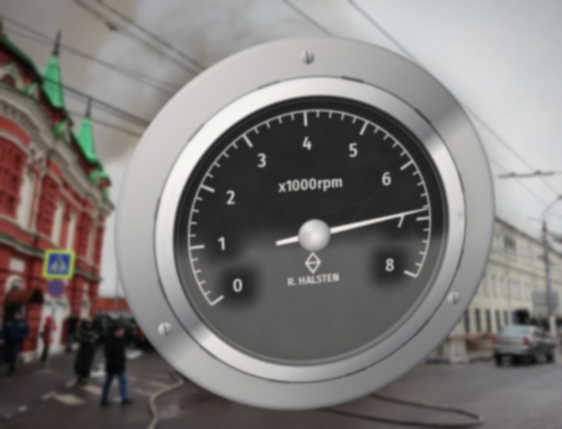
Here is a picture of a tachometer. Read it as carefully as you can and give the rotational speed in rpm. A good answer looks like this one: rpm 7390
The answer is rpm 6800
